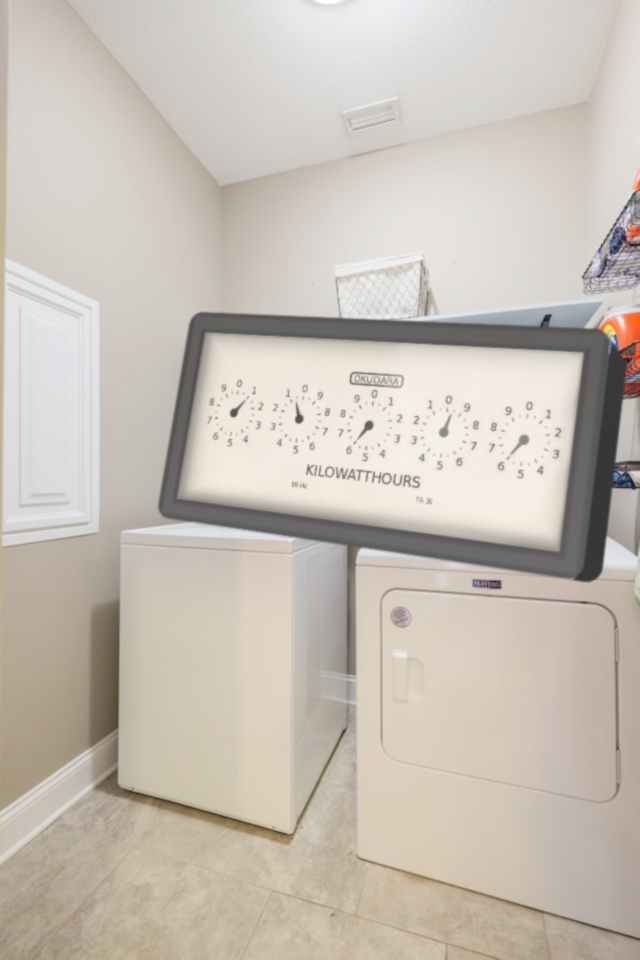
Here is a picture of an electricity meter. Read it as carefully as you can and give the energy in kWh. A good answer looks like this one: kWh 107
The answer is kWh 10596
